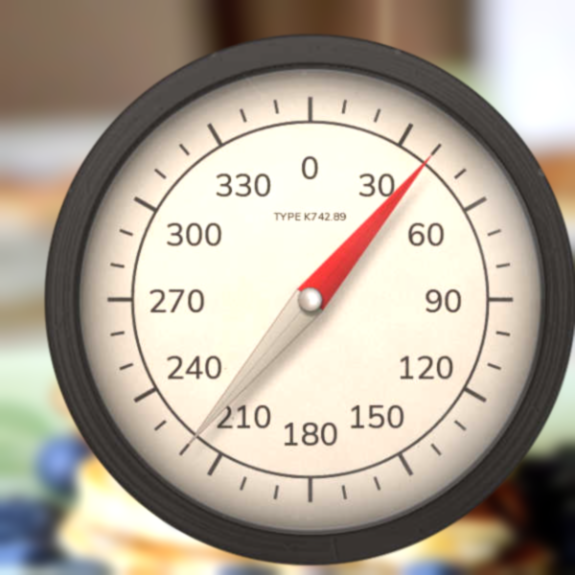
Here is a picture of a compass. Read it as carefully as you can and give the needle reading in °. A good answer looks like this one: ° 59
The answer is ° 40
